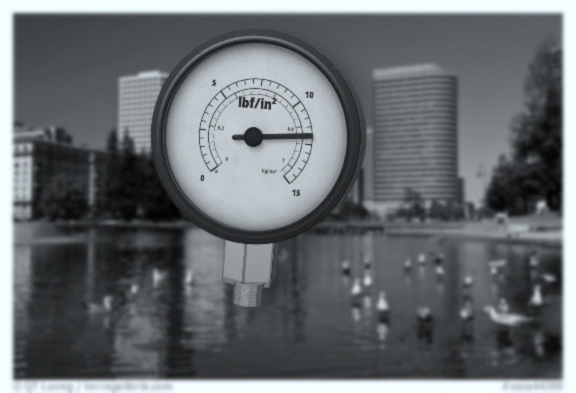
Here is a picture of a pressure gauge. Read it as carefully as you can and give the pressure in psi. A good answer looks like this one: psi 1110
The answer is psi 12
